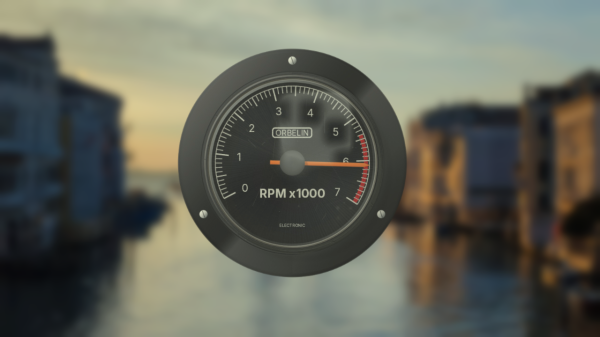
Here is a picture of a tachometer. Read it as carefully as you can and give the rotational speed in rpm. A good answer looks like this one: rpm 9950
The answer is rpm 6100
